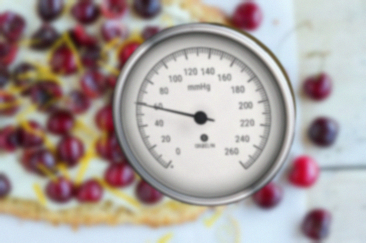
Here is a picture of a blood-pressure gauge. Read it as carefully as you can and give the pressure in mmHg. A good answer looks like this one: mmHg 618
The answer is mmHg 60
